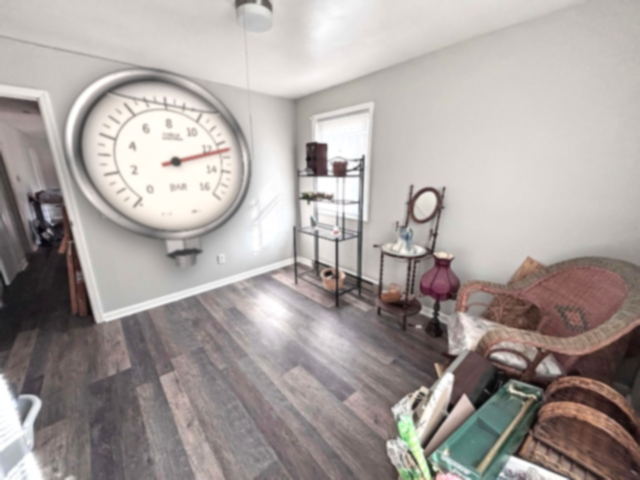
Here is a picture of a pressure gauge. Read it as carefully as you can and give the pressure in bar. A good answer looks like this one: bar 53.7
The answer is bar 12.5
